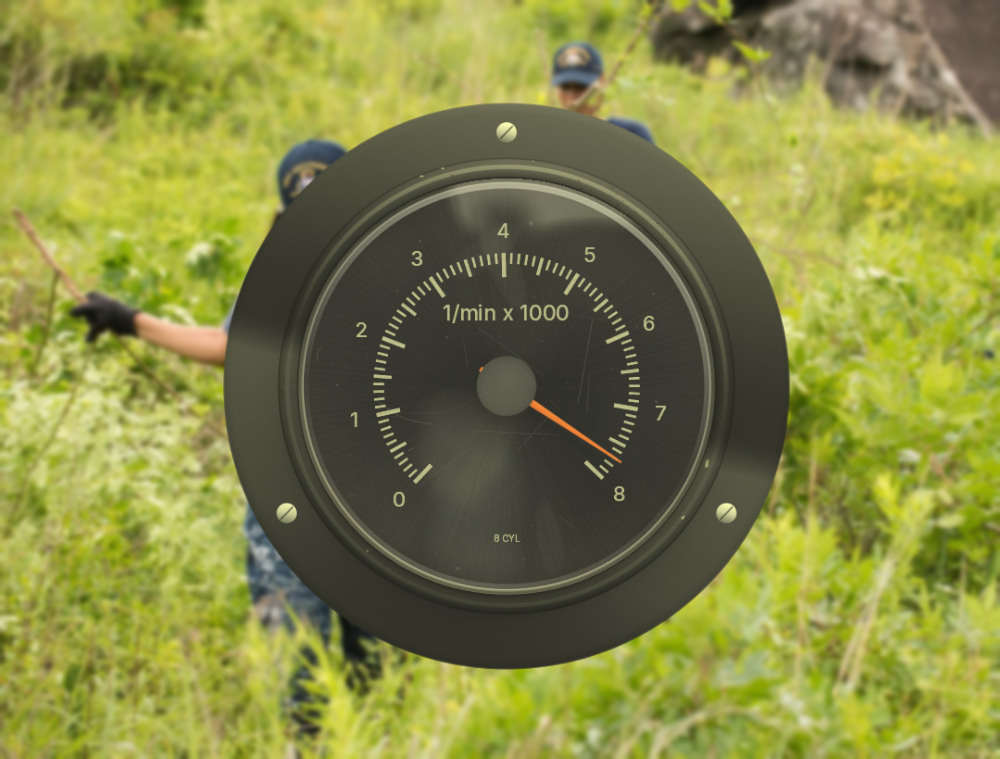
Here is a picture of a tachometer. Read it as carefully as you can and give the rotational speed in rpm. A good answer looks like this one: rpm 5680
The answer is rpm 7700
